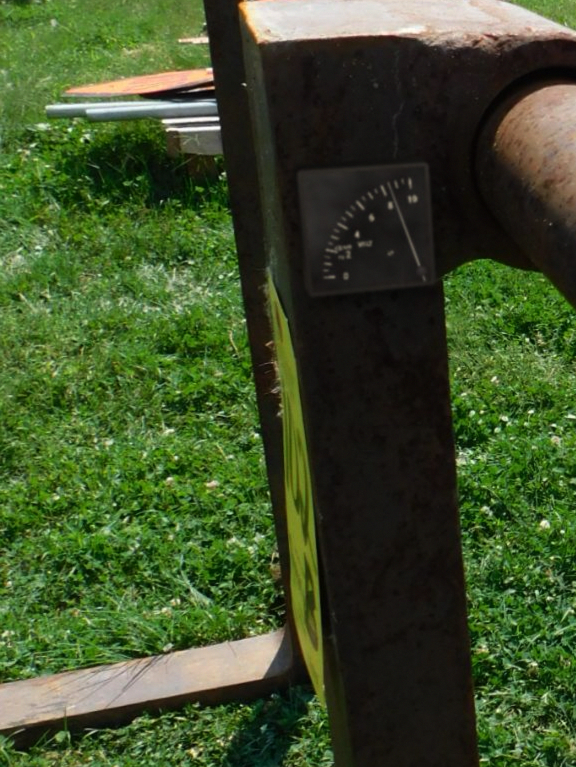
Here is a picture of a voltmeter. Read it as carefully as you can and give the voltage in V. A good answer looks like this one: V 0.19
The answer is V 8.5
